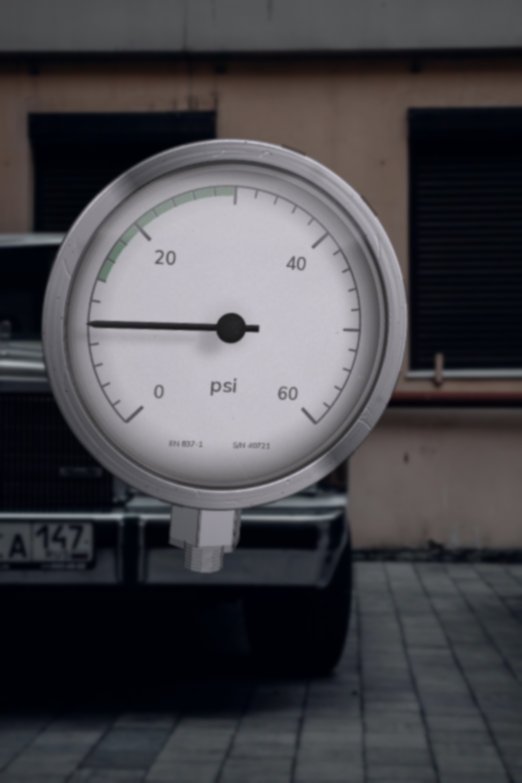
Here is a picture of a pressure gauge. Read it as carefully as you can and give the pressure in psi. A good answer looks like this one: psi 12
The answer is psi 10
